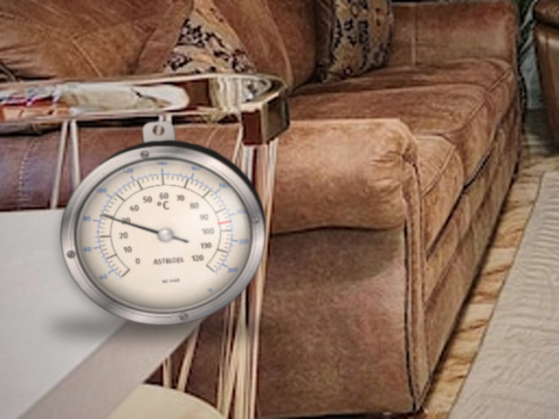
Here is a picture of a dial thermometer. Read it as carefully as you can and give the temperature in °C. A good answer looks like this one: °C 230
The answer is °C 30
